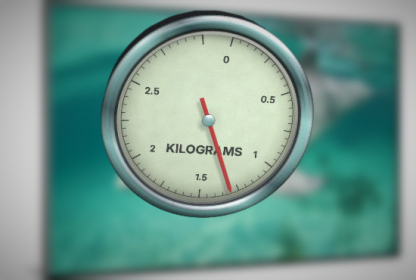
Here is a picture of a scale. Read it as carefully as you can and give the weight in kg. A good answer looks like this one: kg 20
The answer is kg 1.3
